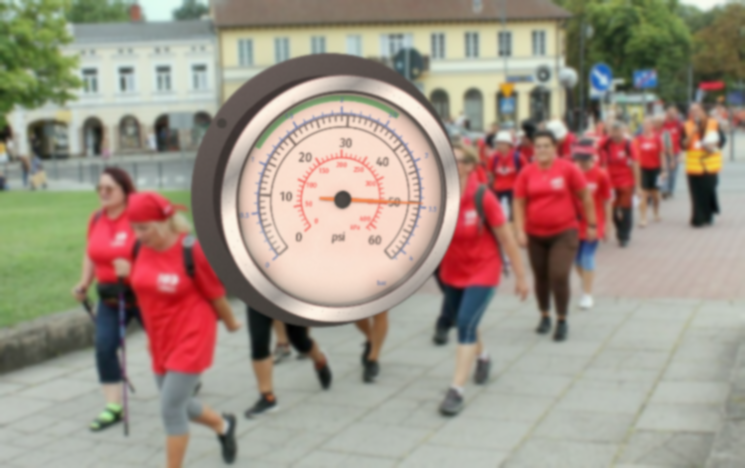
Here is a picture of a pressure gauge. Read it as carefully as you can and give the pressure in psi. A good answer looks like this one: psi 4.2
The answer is psi 50
